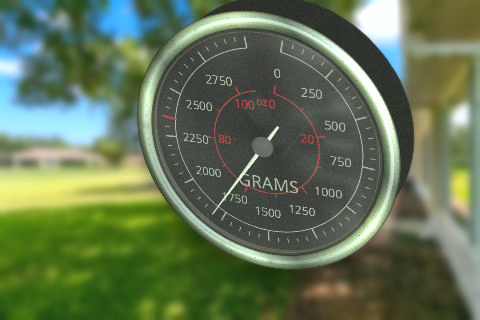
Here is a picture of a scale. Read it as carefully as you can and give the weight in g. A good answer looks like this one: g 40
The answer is g 1800
